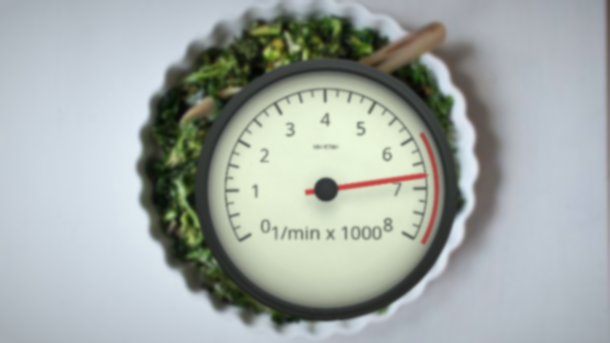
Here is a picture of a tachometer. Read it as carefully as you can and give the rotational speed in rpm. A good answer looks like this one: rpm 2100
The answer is rpm 6750
